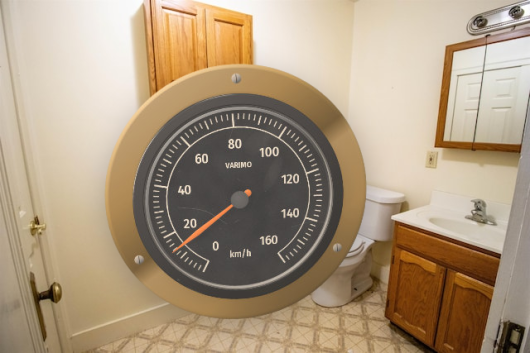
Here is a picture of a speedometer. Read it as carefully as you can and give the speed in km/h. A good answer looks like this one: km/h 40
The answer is km/h 14
